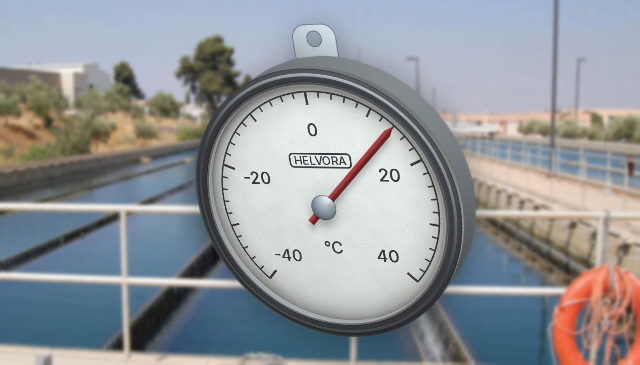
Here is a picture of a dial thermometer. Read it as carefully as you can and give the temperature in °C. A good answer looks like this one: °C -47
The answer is °C 14
